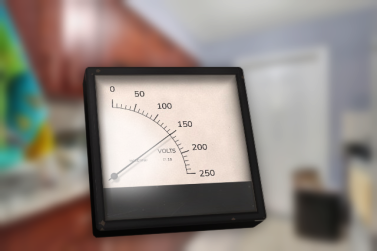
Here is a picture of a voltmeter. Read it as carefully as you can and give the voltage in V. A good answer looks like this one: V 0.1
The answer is V 150
